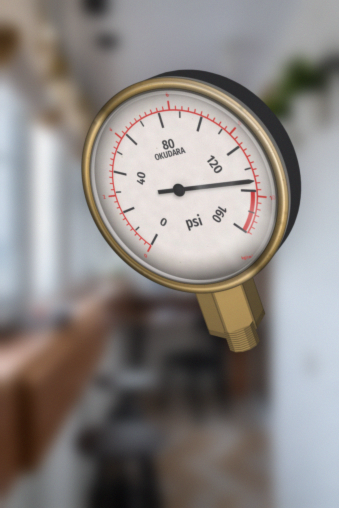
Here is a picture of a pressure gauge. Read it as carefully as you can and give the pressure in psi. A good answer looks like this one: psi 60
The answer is psi 135
